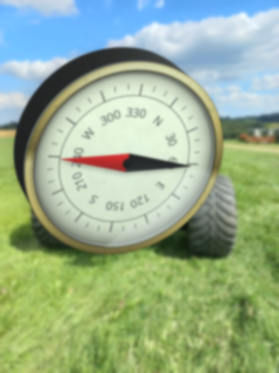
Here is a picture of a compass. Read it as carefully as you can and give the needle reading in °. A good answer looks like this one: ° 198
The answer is ° 240
